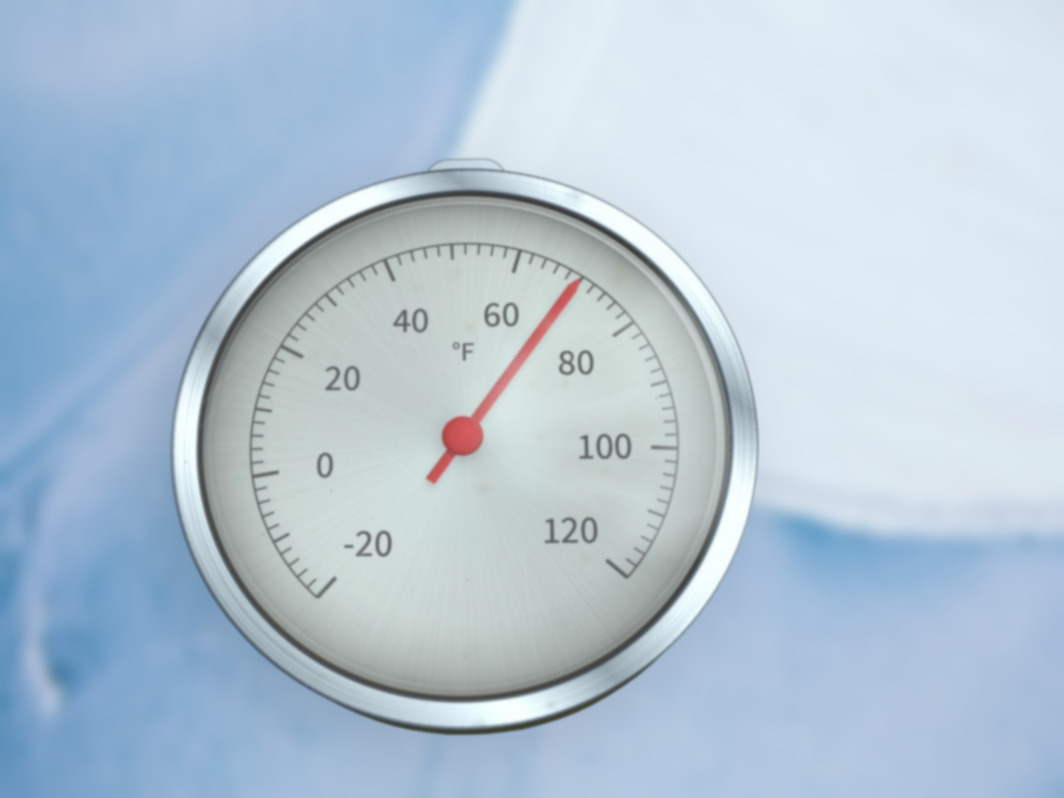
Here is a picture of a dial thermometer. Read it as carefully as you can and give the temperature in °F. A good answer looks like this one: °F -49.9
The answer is °F 70
